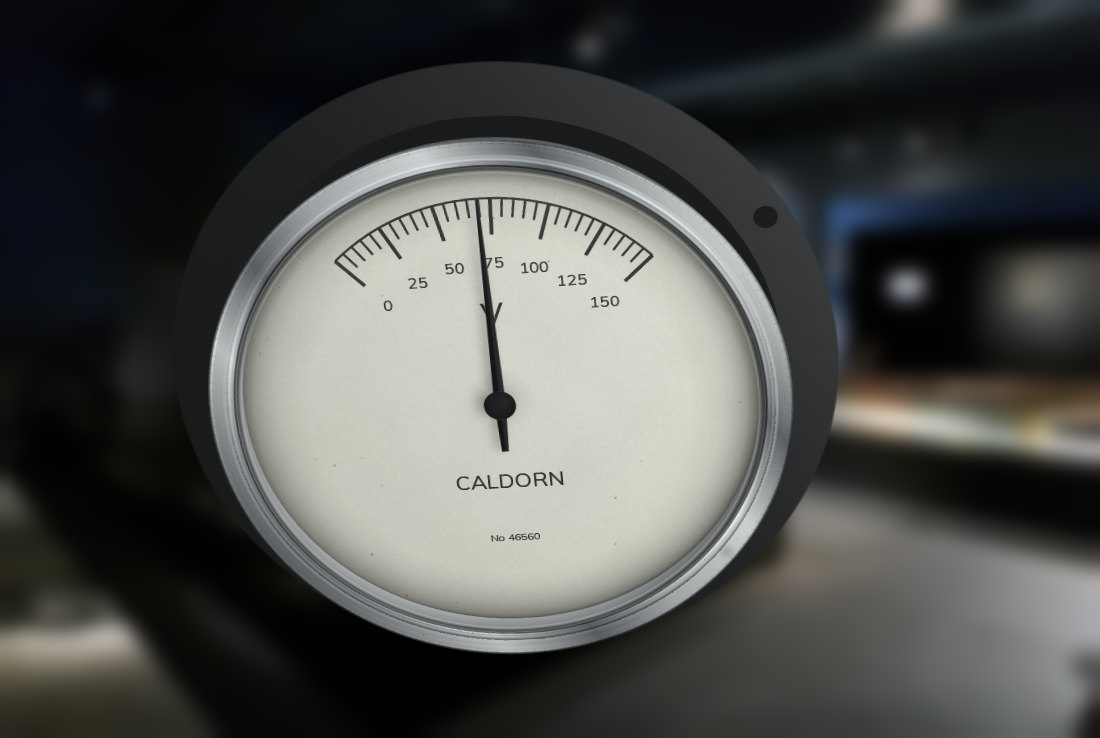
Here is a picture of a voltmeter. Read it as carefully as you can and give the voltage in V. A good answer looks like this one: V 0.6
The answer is V 70
